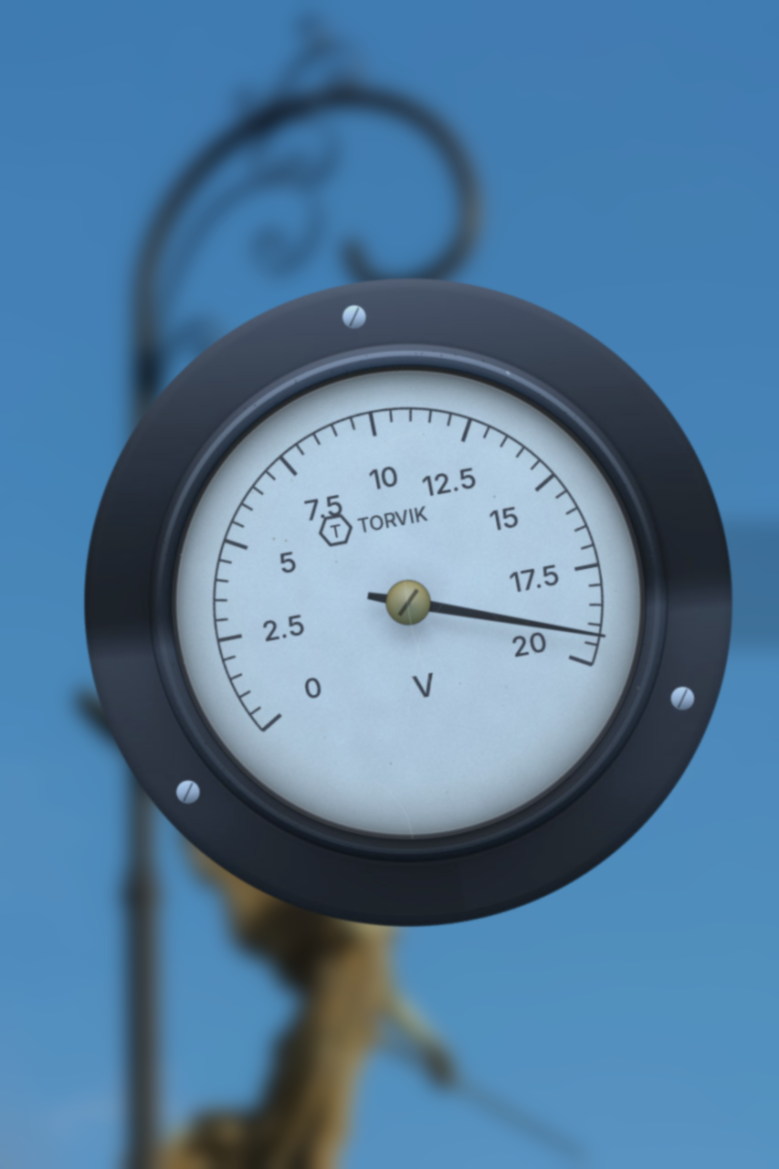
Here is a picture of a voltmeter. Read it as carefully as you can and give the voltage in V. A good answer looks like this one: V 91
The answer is V 19.25
